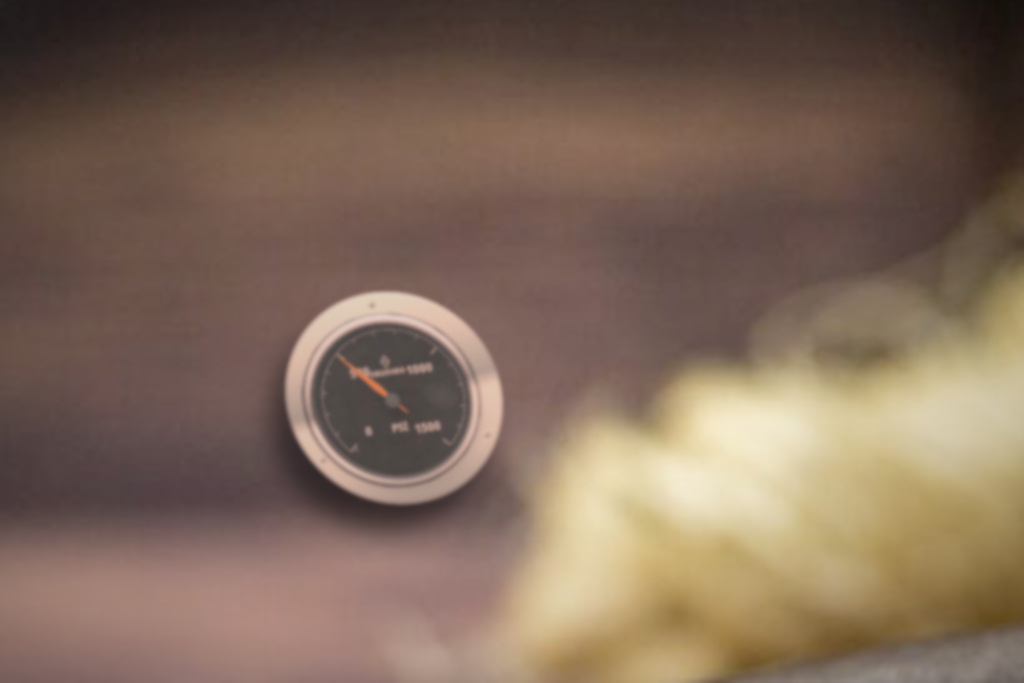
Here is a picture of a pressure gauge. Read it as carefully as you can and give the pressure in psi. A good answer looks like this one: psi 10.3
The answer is psi 500
